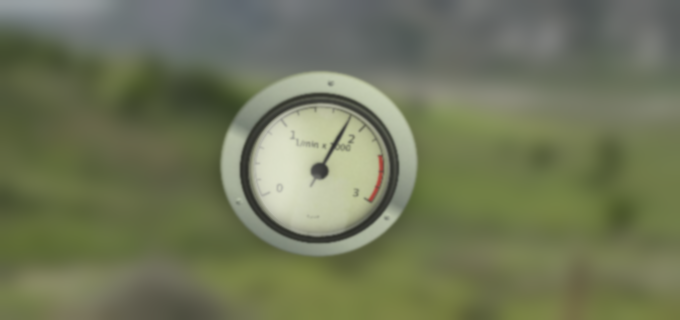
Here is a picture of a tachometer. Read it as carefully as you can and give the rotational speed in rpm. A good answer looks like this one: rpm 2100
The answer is rpm 1800
